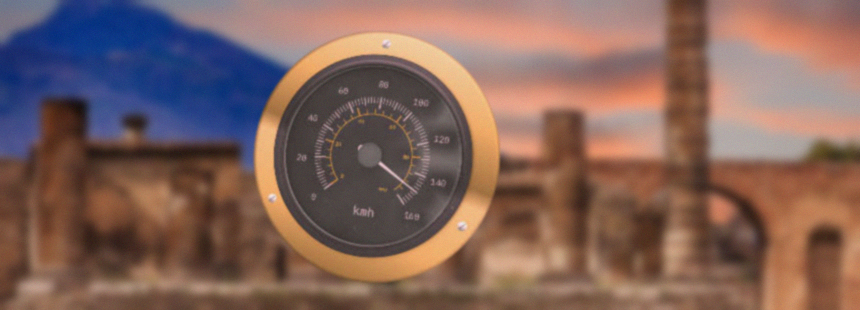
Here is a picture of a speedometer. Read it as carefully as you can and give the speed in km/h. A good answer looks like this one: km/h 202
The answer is km/h 150
